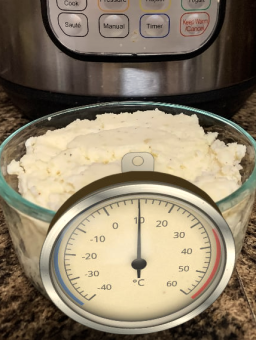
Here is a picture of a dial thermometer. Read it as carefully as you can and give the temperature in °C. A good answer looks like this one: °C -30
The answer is °C 10
